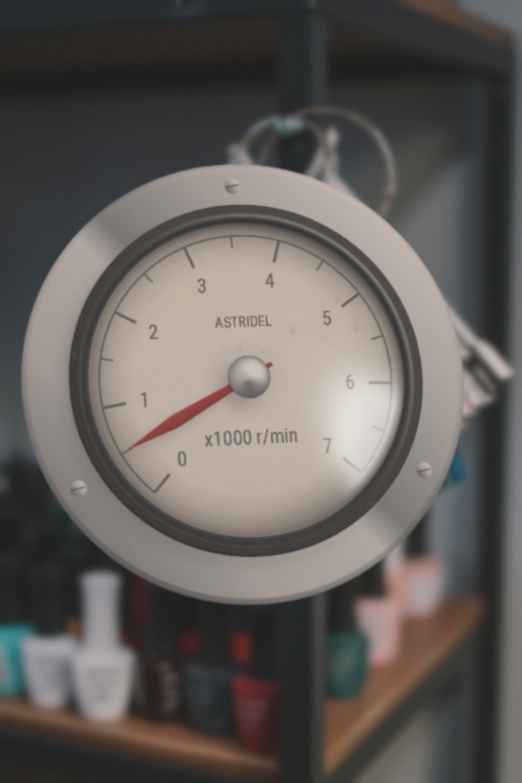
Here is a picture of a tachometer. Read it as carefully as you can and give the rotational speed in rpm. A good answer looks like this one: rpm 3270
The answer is rpm 500
